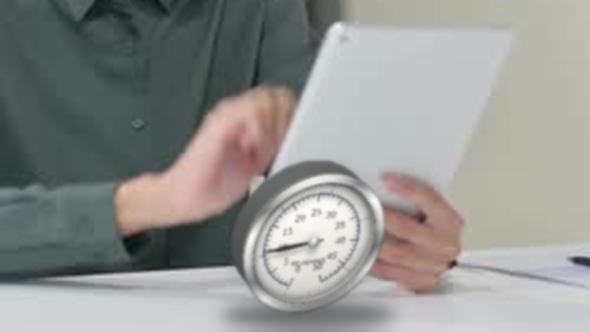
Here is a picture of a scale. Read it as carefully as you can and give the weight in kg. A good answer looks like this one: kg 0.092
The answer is kg 10
